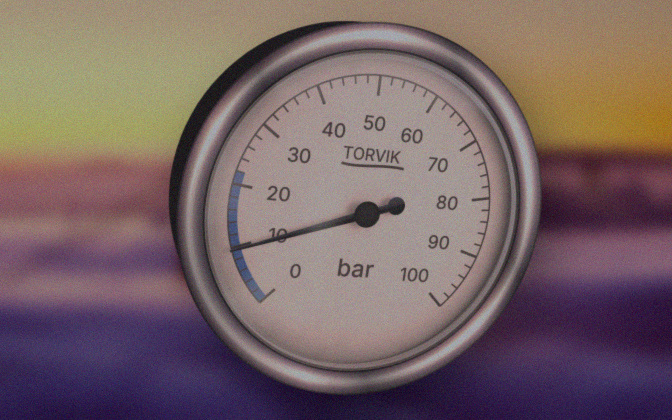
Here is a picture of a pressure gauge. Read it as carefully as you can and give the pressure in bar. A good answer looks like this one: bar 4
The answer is bar 10
